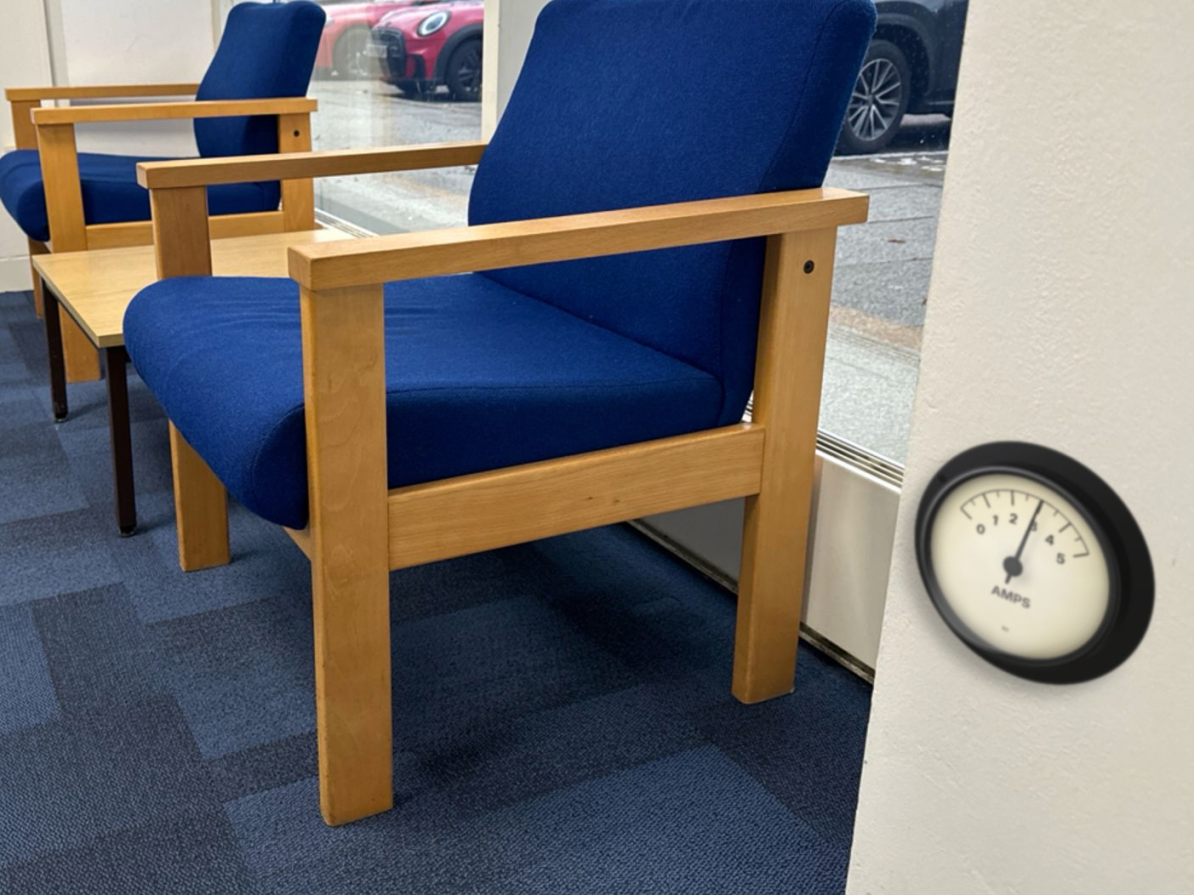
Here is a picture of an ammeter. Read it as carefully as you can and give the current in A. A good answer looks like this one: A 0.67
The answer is A 3
